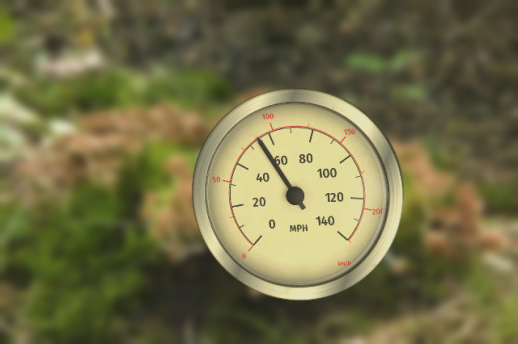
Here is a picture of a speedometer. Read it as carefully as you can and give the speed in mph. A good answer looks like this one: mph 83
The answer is mph 55
